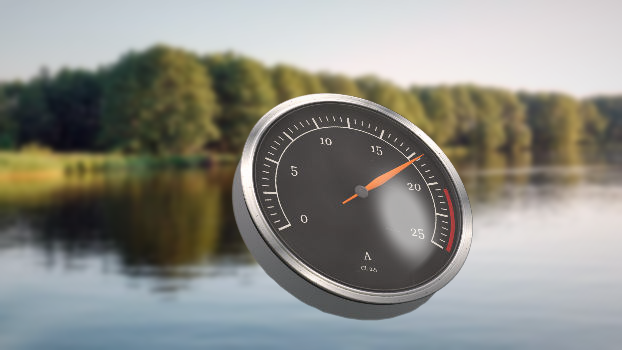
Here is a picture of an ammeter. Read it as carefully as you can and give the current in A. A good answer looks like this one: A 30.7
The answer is A 18
